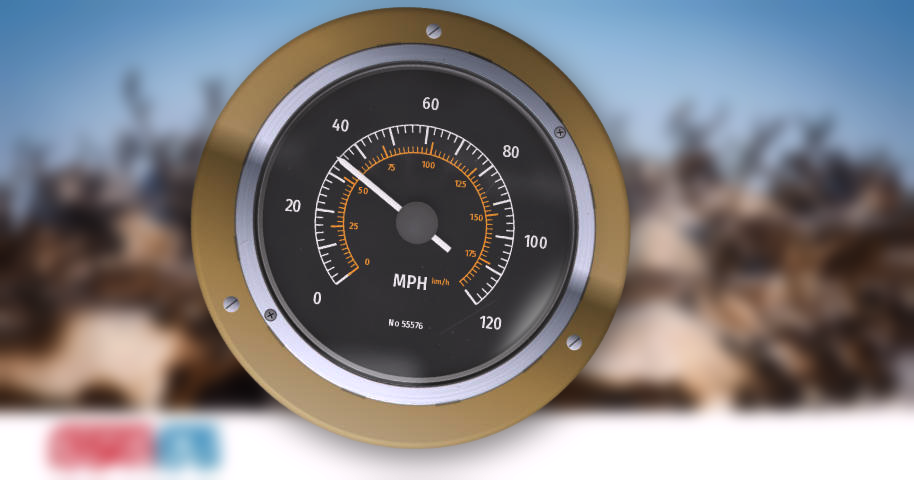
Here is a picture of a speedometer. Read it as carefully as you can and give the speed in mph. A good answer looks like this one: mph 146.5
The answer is mph 34
